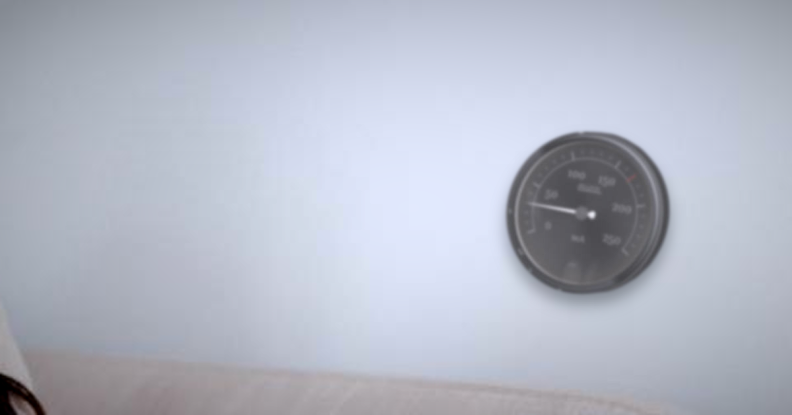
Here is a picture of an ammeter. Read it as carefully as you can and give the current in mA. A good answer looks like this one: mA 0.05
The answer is mA 30
